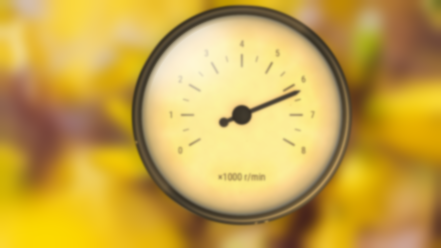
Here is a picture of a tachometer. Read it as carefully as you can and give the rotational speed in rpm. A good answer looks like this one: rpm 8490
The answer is rpm 6250
